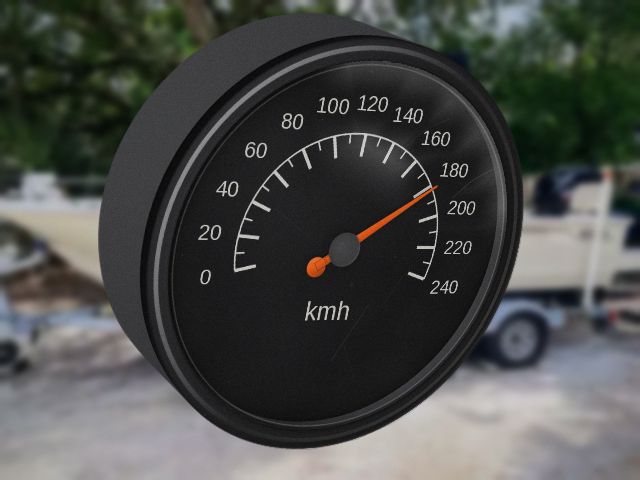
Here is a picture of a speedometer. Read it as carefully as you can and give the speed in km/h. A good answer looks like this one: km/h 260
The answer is km/h 180
